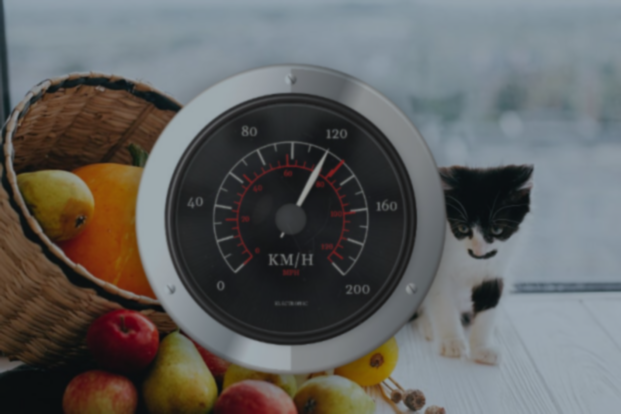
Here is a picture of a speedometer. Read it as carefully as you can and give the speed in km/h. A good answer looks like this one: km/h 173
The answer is km/h 120
